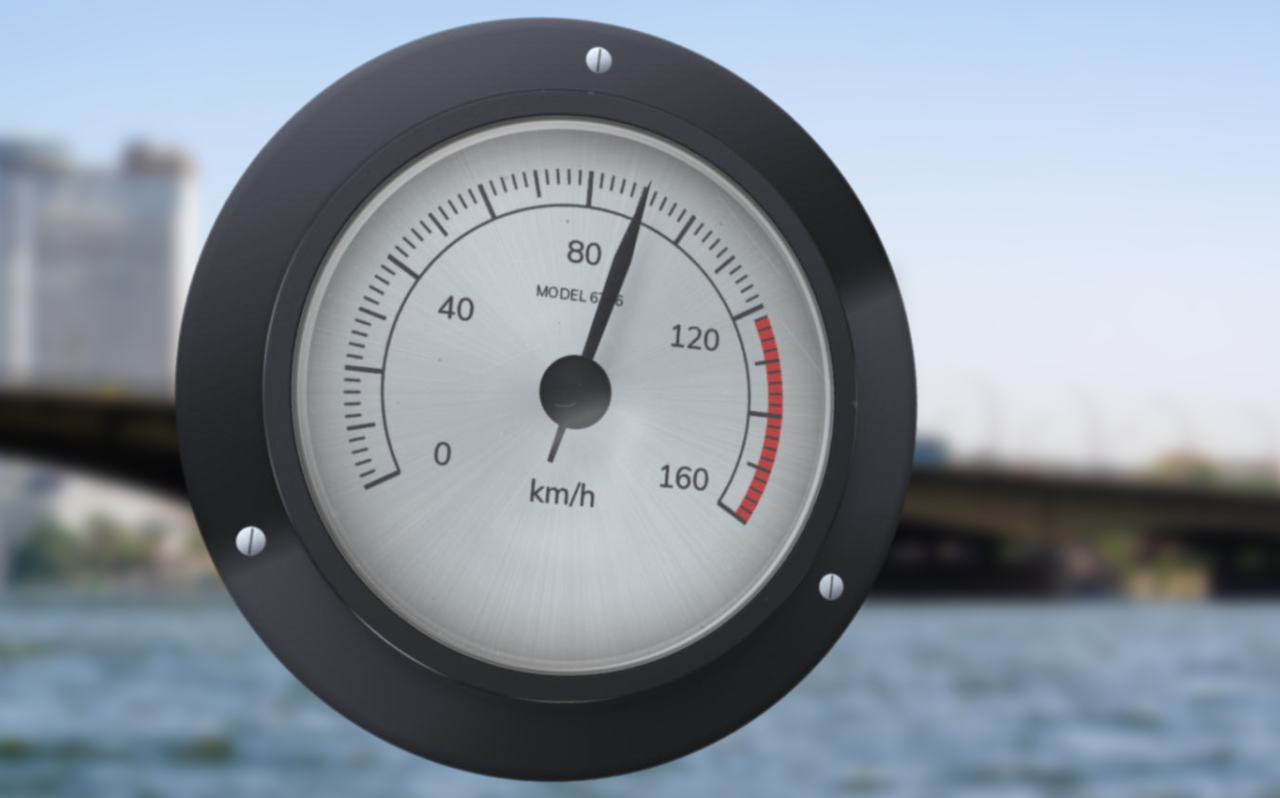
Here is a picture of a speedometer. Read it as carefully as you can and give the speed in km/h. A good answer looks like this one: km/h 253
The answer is km/h 90
